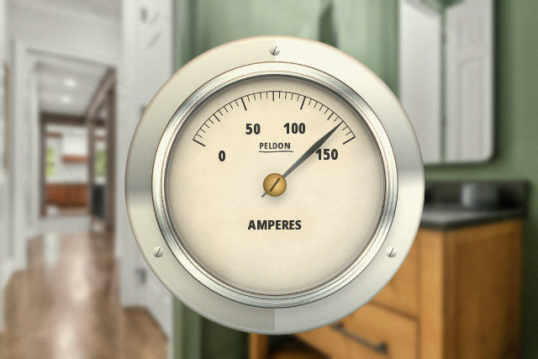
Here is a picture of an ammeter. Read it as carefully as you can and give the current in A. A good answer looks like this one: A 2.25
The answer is A 135
